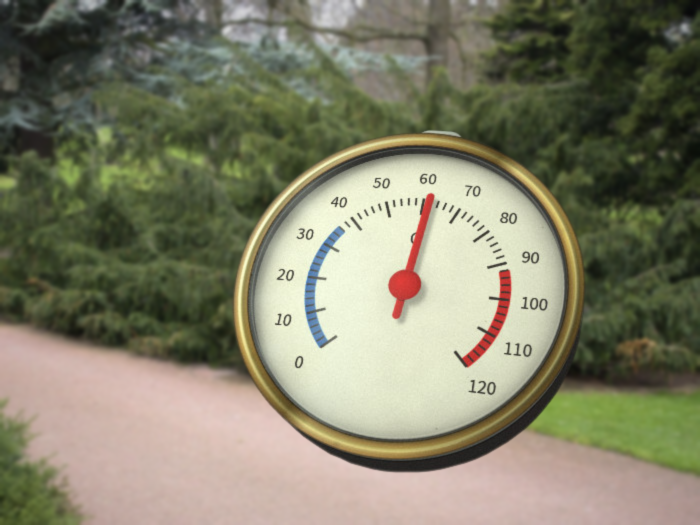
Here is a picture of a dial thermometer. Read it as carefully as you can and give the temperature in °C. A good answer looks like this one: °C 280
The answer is °C 62
